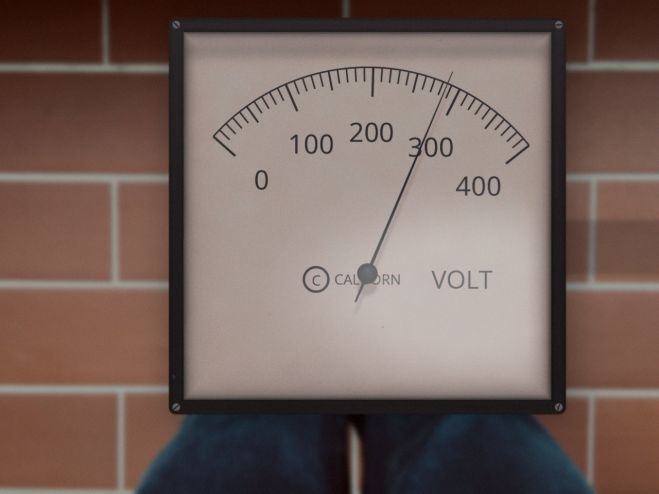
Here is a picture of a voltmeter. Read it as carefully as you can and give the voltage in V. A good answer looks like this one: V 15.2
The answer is V 285
